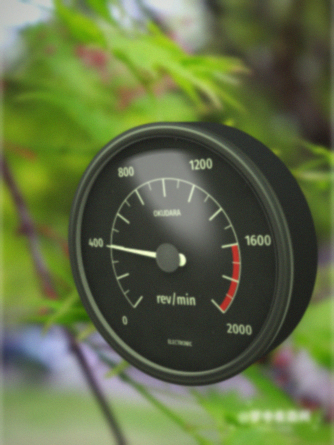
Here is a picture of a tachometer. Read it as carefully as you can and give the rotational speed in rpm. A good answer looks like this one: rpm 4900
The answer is rpm 400
